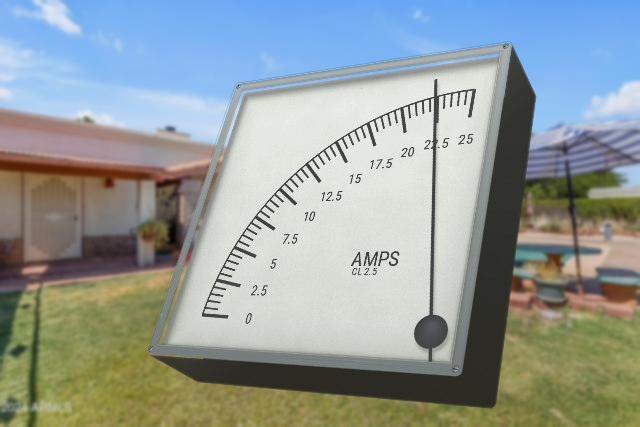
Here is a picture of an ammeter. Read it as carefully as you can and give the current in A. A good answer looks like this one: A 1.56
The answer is A 22.5
